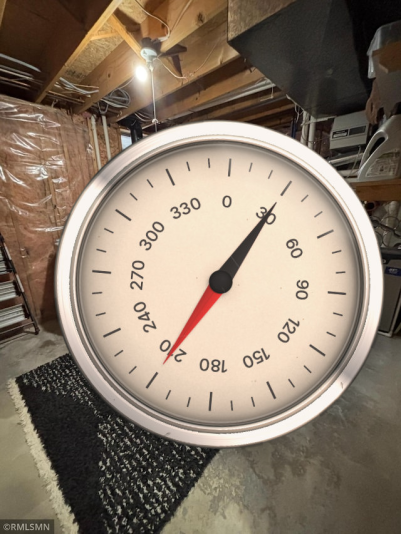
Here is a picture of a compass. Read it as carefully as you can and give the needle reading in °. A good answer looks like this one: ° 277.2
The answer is ° 210
